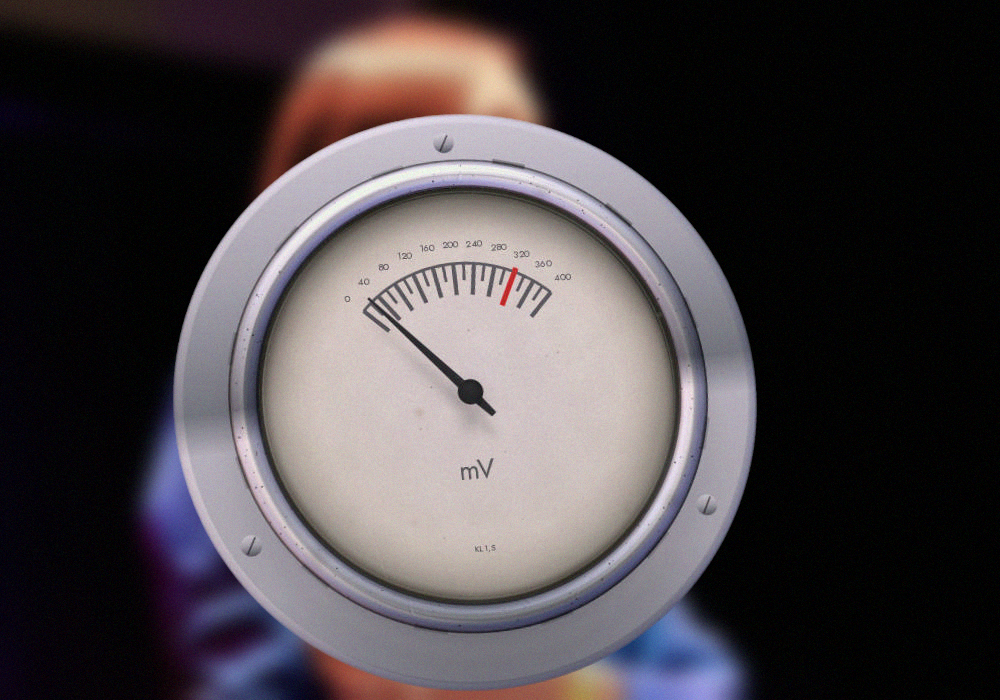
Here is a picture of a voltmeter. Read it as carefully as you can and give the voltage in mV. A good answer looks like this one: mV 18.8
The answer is mV 20
